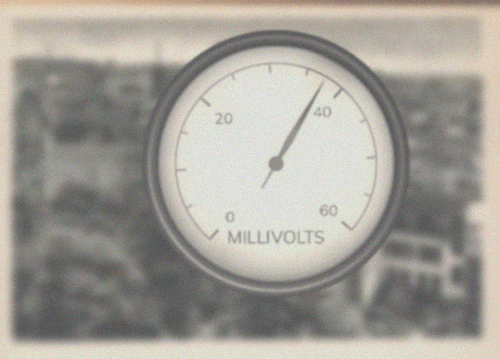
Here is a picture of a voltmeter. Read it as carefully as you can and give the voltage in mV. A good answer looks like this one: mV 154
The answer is mV 37.5
